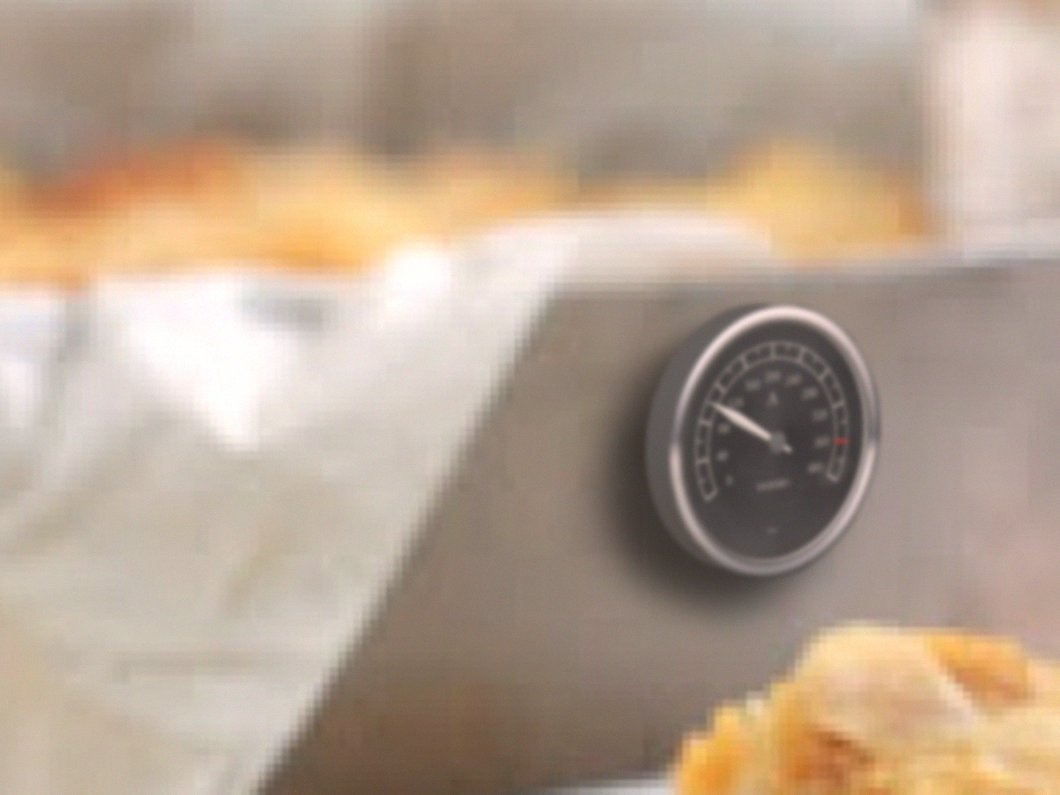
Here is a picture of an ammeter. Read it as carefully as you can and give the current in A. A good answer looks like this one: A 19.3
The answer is A 100
